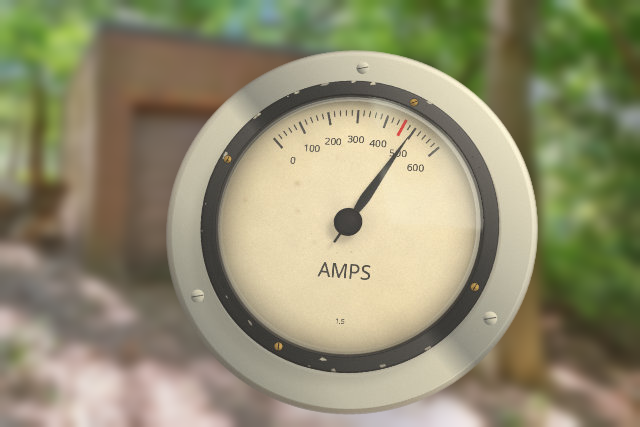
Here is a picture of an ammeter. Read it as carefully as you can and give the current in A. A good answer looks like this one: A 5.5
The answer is A 500
